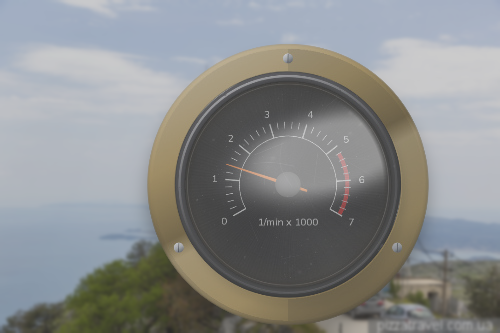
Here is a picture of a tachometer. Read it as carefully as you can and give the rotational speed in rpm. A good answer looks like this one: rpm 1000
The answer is rpm 1400
